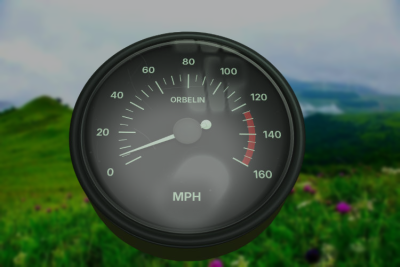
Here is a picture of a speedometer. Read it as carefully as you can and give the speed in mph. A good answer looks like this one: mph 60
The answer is mph 5
